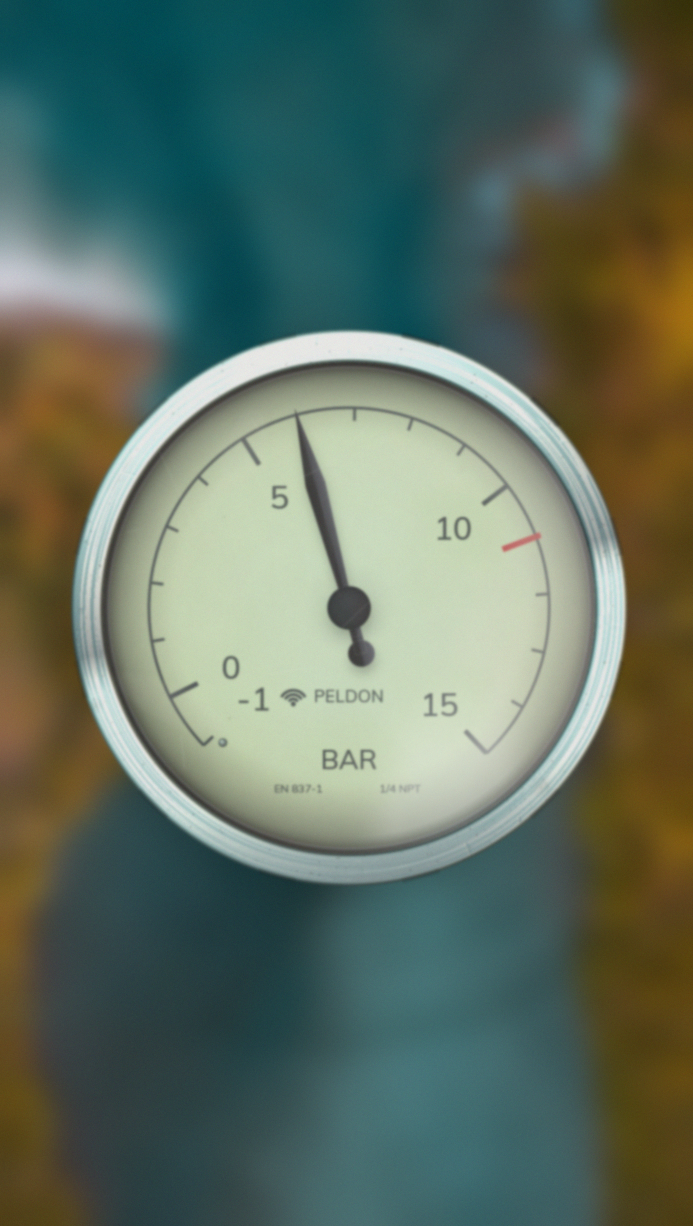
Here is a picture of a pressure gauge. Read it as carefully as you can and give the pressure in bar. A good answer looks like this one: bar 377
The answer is bar 6
